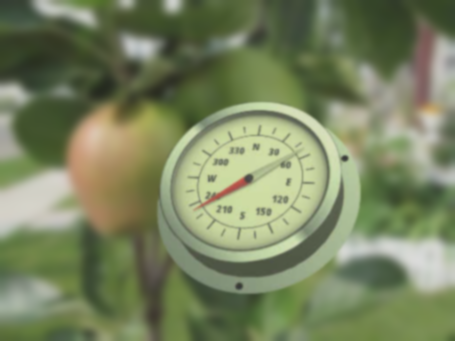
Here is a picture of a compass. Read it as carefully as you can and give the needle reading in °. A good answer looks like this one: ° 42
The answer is ° 232.5
